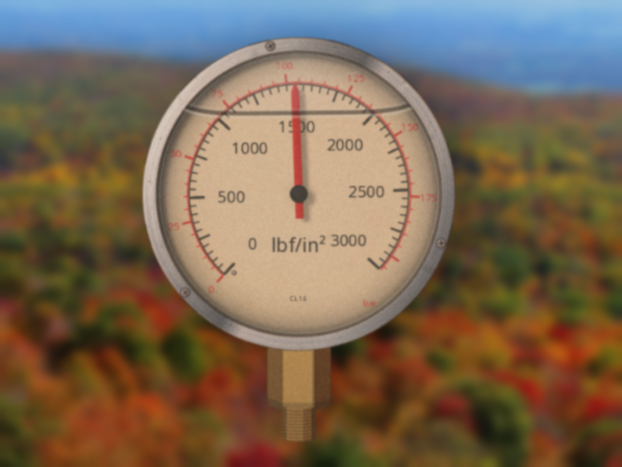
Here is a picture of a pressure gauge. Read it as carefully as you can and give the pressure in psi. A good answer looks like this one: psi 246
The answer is psi 1500
